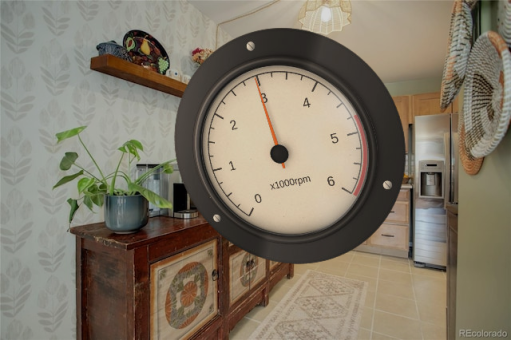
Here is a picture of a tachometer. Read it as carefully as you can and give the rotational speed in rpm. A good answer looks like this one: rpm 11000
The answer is rpm 3000
